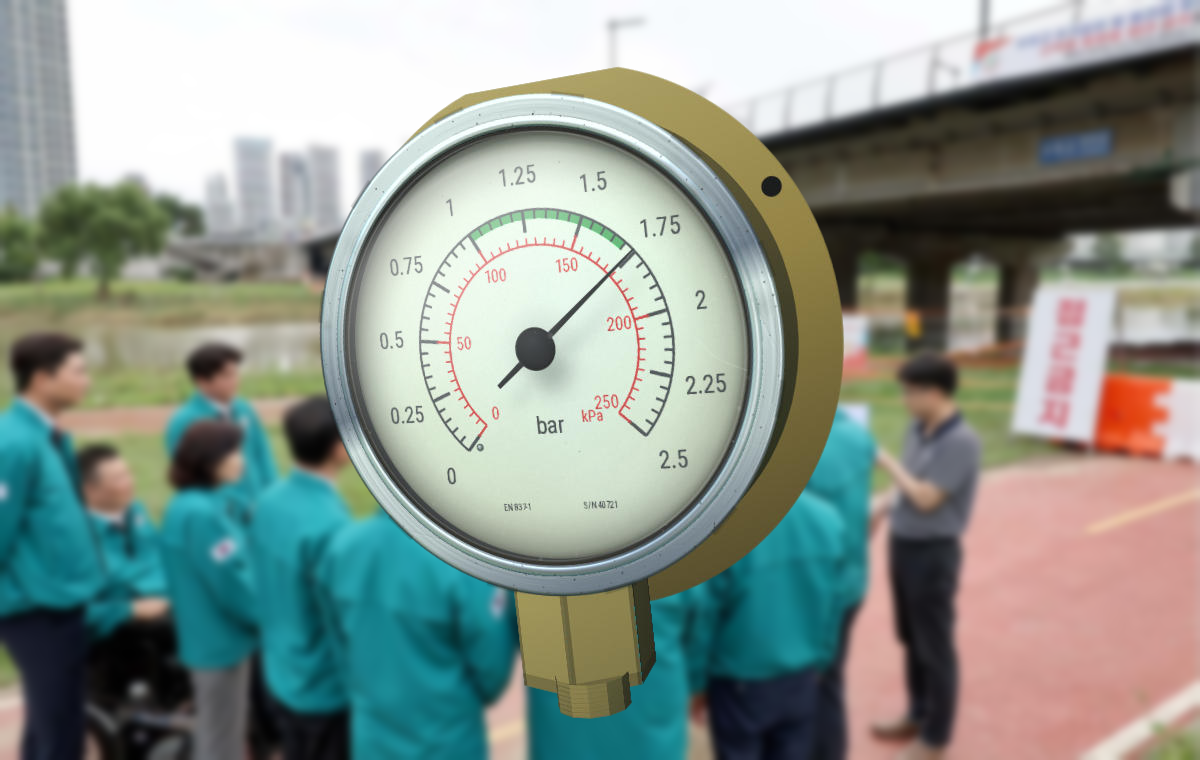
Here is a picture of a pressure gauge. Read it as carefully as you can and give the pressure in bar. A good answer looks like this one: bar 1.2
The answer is bar 1.75
